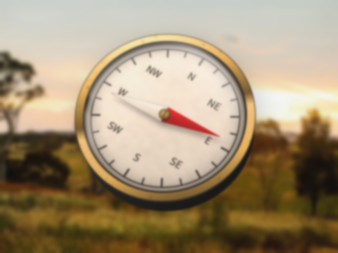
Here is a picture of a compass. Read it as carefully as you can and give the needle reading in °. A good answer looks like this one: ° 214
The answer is ° 82.5
